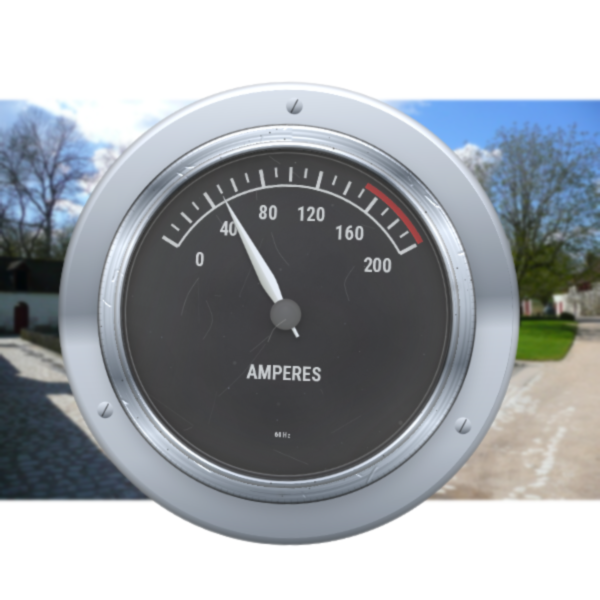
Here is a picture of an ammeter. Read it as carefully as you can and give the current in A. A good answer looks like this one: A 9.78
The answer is A 50
